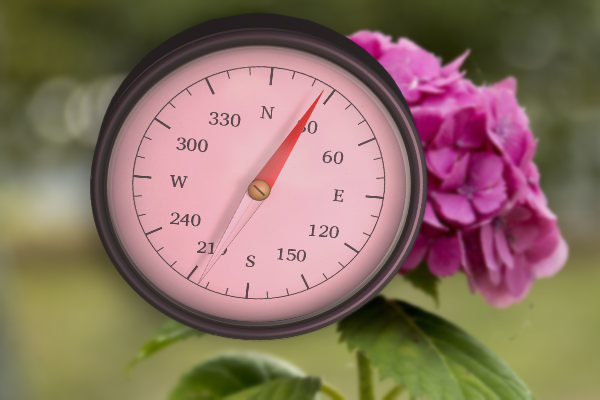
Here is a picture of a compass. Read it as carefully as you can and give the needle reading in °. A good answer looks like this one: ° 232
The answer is ° 25
